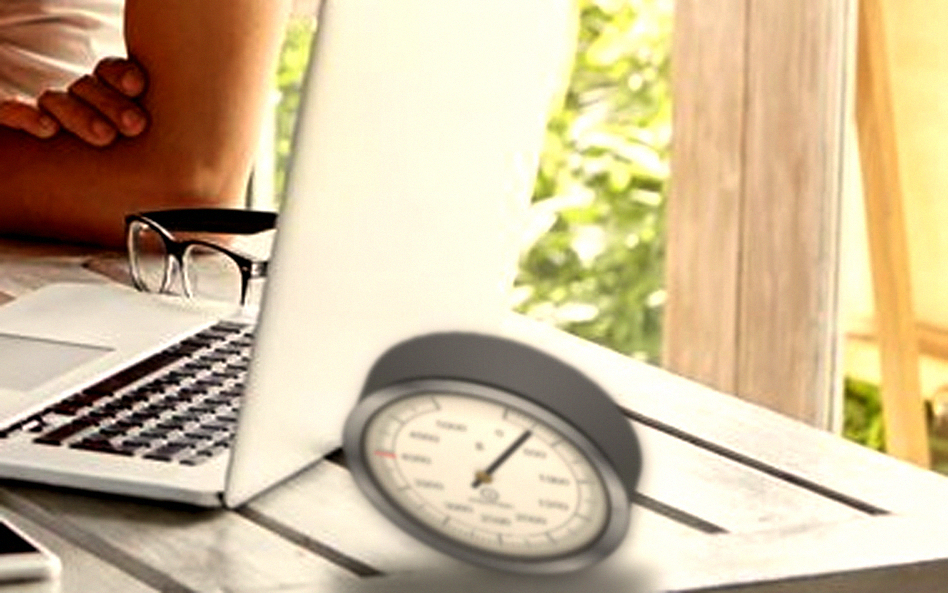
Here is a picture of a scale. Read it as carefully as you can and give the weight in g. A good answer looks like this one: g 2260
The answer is g 250
